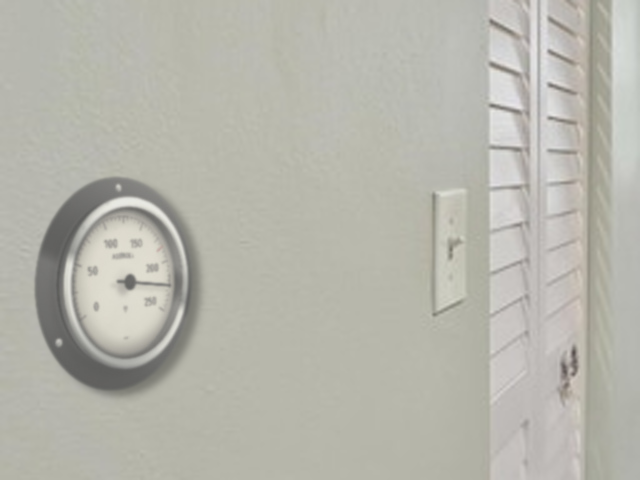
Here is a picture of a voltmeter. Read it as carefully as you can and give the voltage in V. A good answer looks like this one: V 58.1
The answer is V 225
